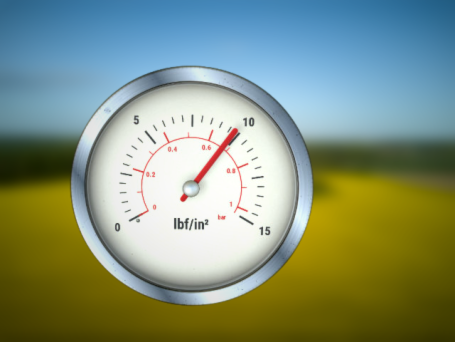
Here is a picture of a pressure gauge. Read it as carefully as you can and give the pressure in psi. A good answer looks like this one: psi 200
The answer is psi 9.75
